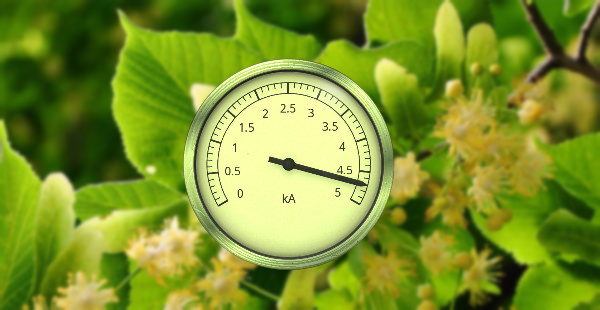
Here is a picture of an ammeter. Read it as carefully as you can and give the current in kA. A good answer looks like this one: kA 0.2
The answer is kA 4.7
